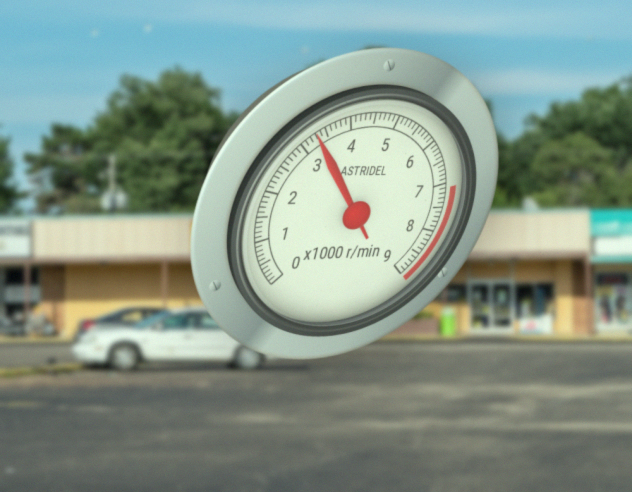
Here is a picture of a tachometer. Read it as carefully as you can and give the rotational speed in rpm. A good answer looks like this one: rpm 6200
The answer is rpm 3300
